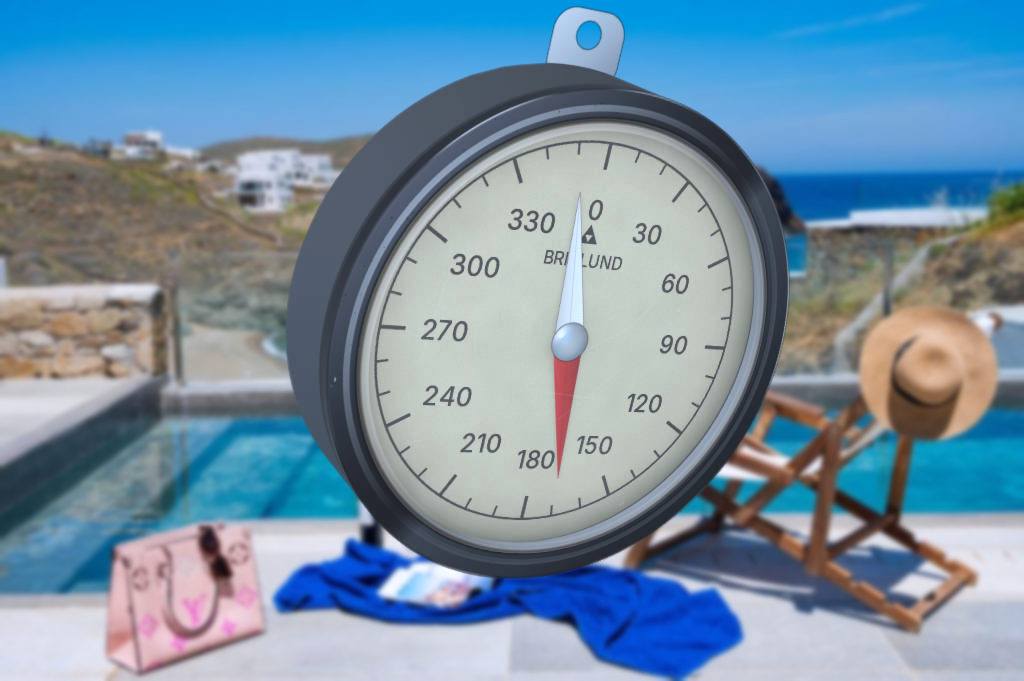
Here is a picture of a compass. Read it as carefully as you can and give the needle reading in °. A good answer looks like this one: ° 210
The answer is ° 170
